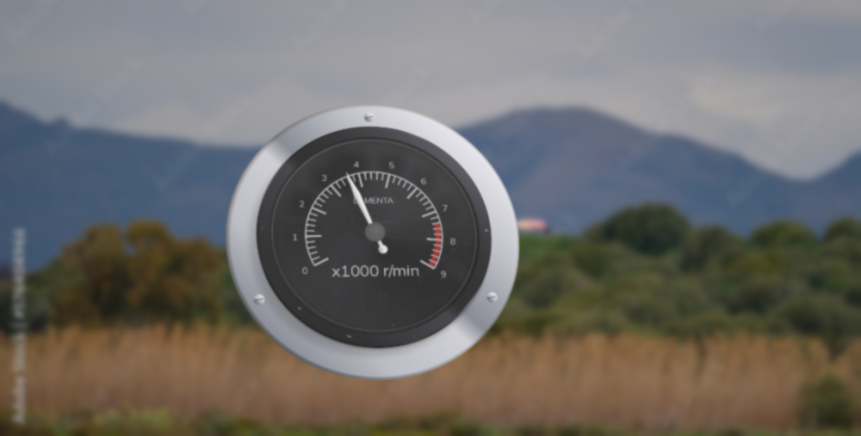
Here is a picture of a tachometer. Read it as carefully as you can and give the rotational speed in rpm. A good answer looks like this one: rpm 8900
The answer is rpm 3600
